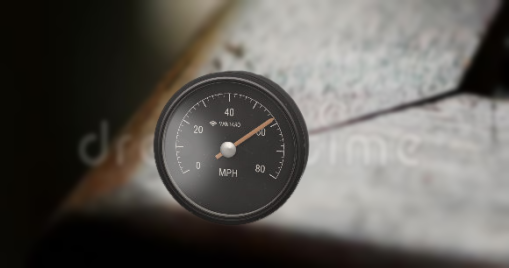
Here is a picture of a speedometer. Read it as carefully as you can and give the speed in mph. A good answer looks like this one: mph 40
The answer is mph 58
